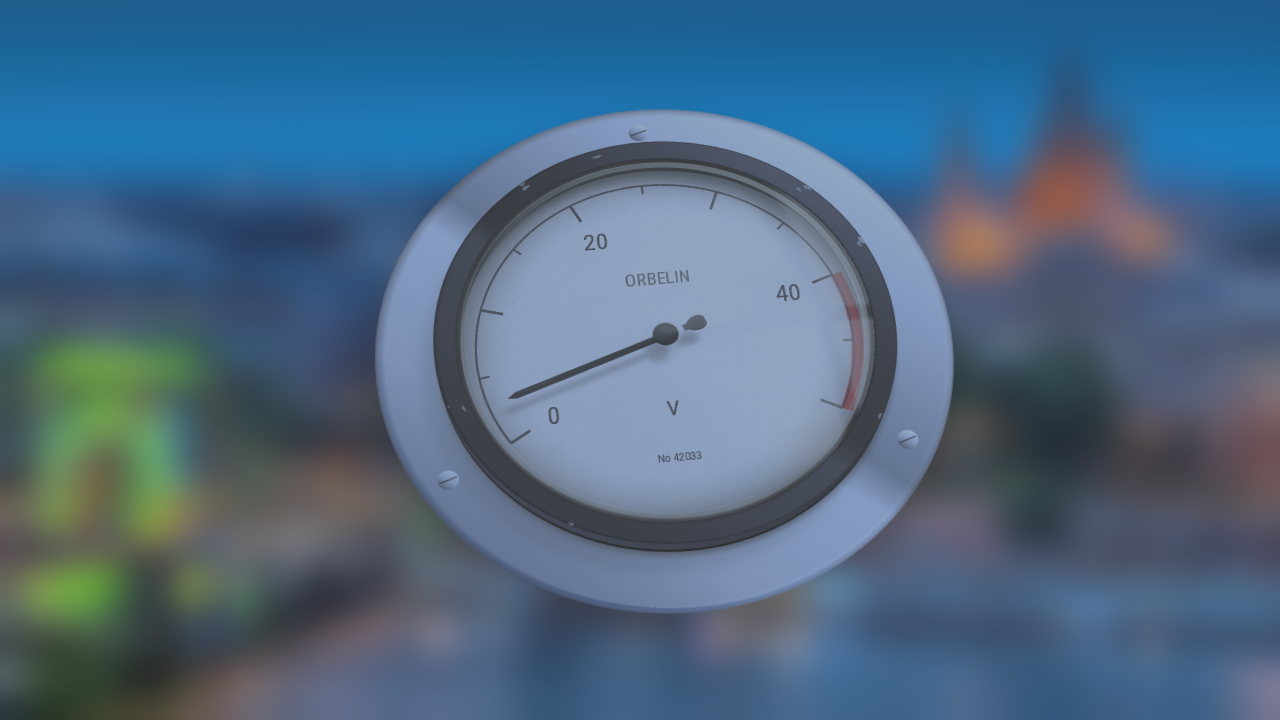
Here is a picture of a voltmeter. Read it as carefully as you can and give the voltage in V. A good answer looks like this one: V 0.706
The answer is V 2.5
